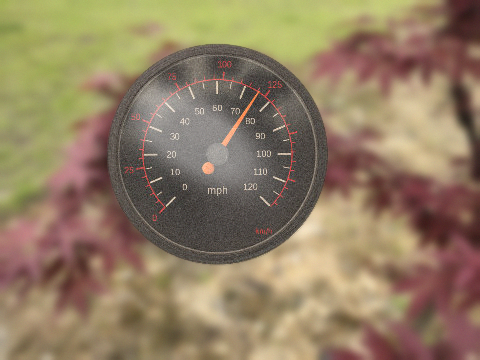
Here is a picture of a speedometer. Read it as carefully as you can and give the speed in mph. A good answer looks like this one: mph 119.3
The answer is mph 75
